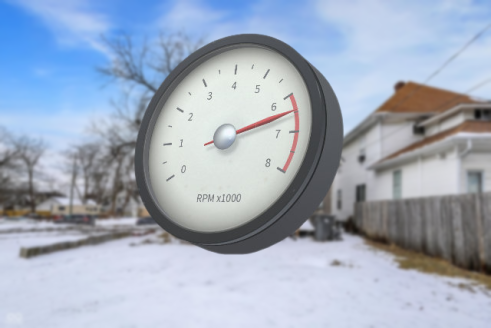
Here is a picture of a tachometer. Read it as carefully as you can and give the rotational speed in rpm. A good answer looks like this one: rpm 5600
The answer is rpm 6500
